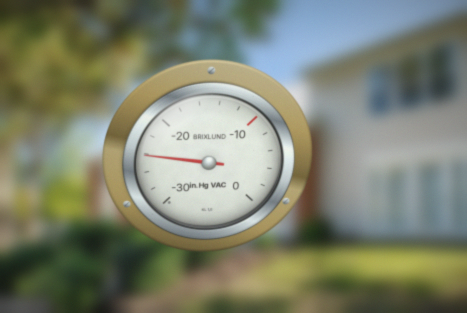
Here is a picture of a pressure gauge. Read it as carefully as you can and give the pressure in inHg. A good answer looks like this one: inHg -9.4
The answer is inHg -24
